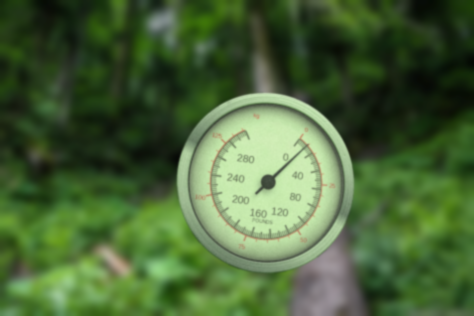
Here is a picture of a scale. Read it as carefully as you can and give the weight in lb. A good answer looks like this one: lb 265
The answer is lb 10
